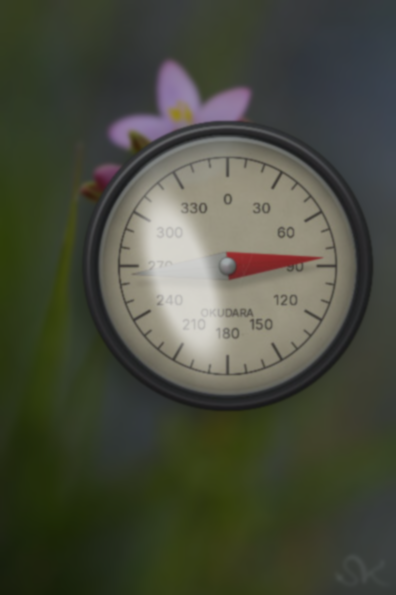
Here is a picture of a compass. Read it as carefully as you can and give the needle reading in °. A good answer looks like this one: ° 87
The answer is ° 85
